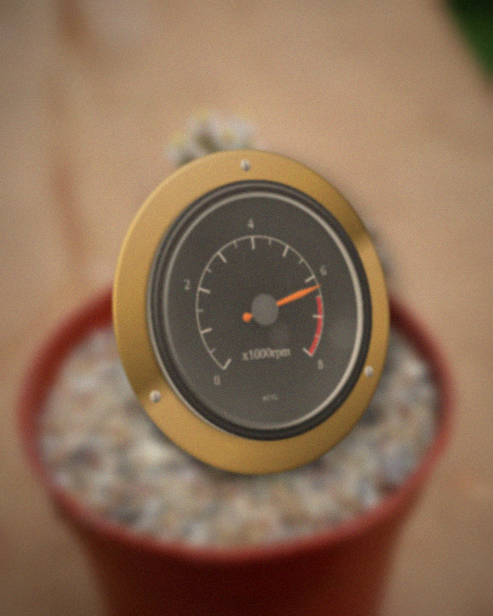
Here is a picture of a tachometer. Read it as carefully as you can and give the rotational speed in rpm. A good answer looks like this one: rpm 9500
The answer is rpm 6250
